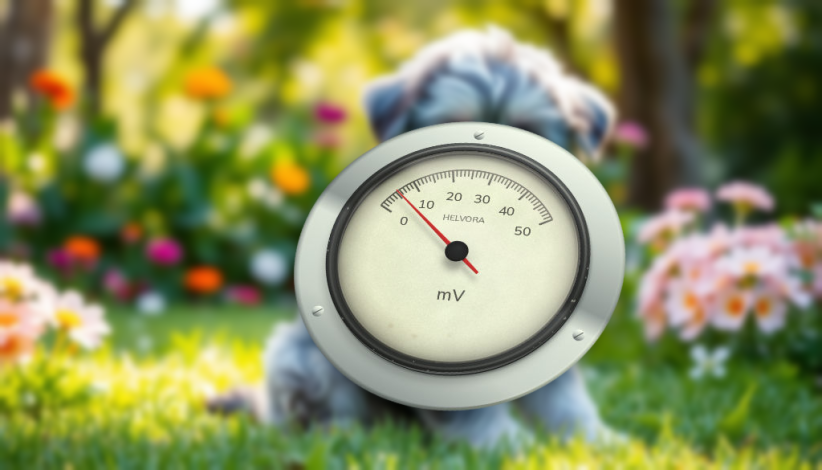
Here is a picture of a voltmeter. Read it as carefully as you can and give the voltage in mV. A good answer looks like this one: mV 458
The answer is mV 5
